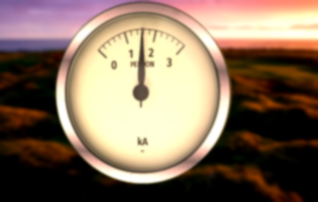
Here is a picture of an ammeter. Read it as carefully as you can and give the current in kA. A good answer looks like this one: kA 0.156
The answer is kA 1.6
